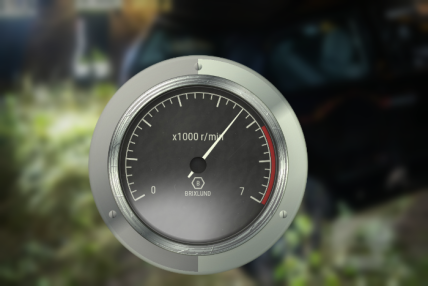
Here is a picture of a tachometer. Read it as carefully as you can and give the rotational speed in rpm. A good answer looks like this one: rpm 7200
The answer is rpm 4600
